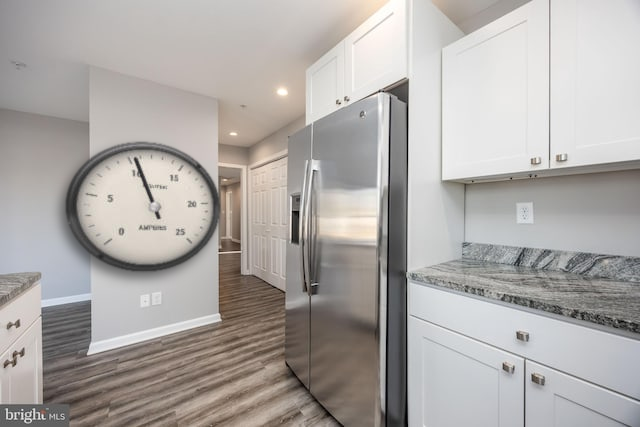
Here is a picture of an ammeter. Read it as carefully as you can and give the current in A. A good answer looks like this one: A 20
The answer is A 10.5
